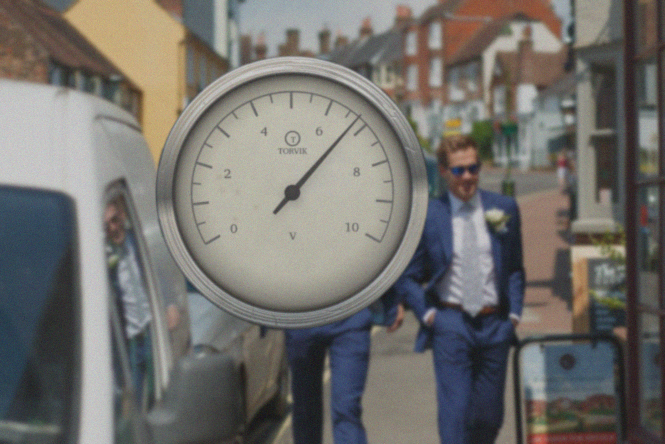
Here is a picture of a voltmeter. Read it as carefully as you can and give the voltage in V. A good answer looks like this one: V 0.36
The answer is V 6.75
